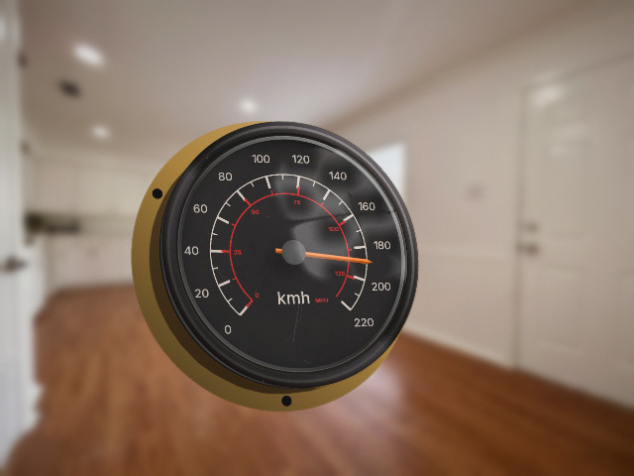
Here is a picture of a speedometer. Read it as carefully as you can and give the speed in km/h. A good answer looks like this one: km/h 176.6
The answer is km/h 190
